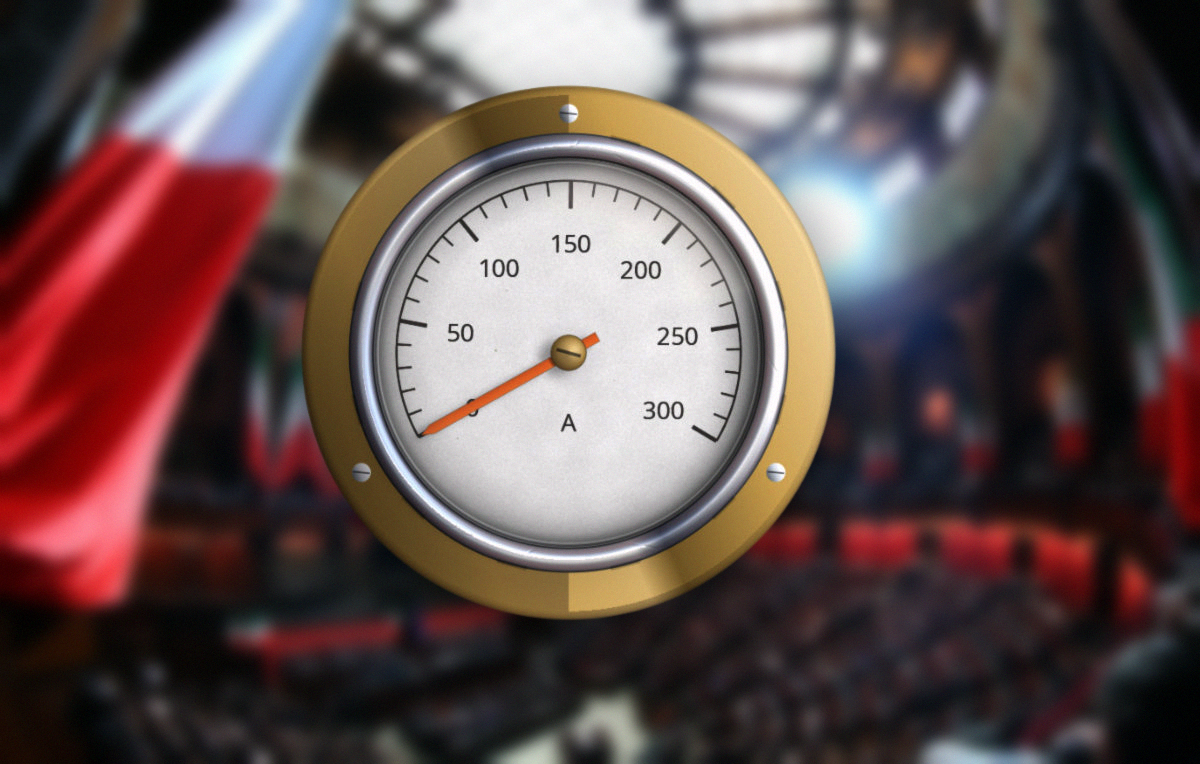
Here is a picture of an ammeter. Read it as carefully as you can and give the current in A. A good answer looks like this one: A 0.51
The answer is A 0
